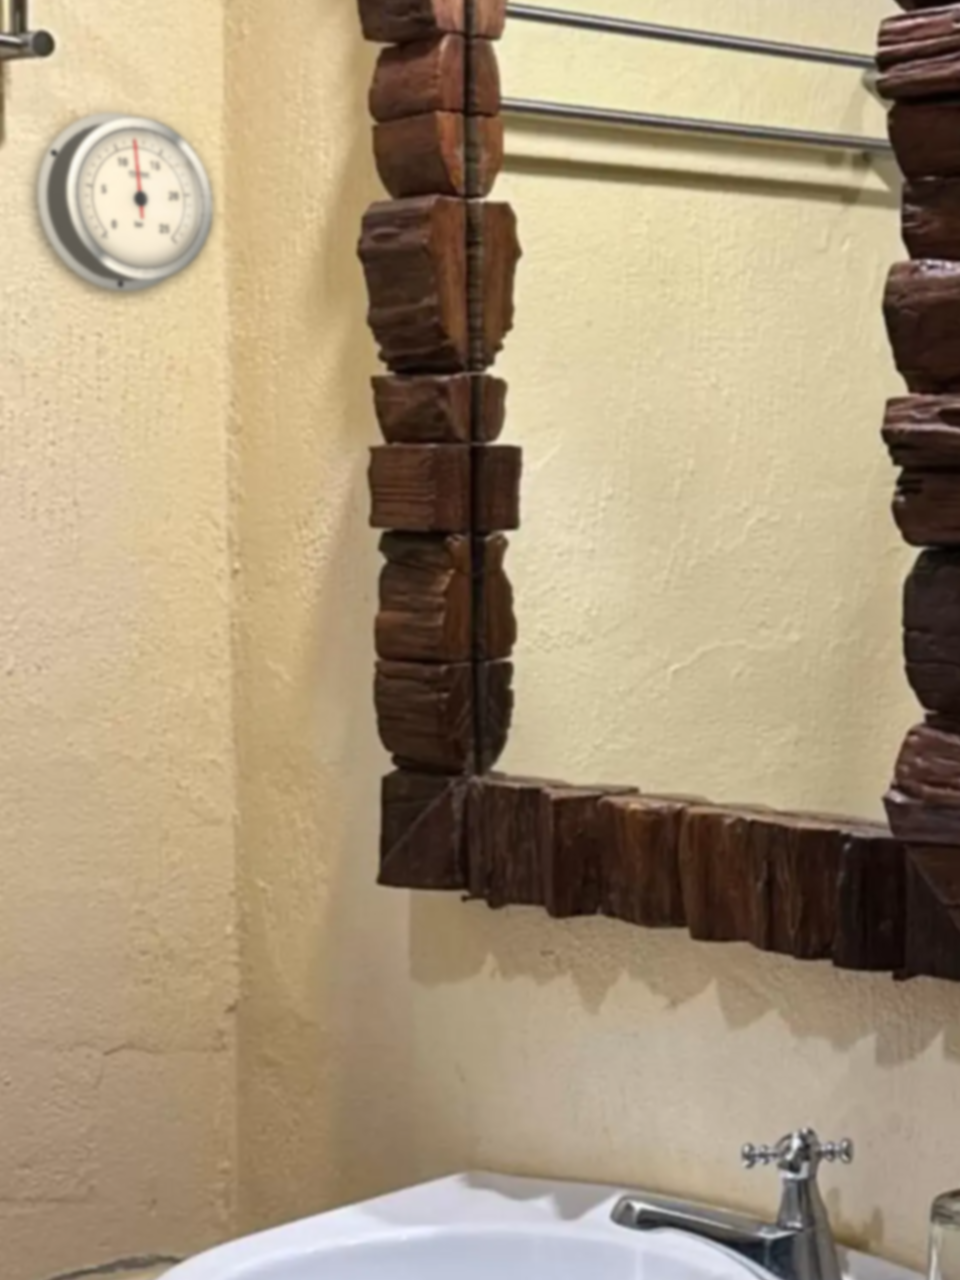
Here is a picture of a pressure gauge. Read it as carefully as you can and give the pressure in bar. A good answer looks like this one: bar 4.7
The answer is bar 12
